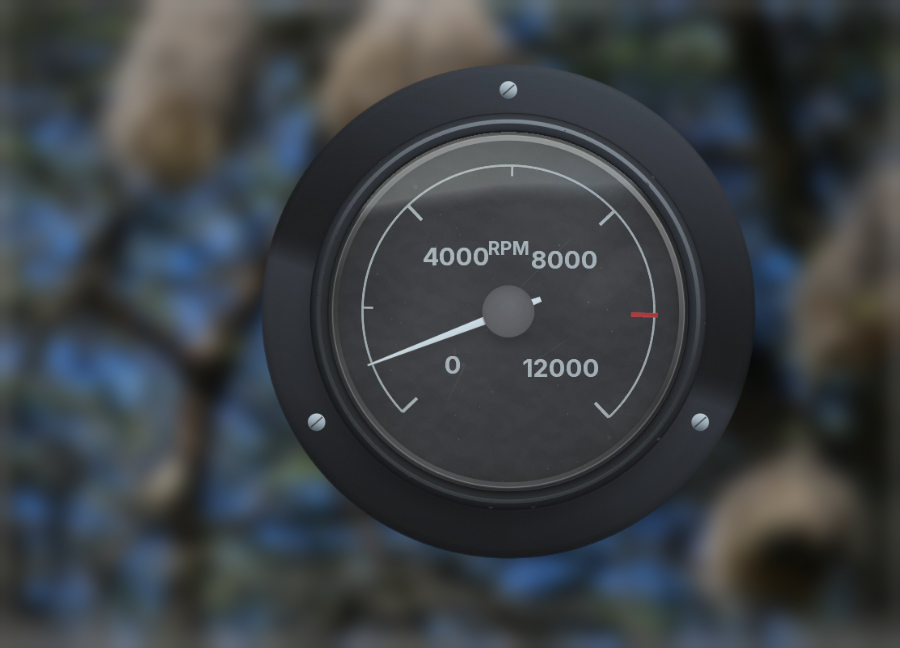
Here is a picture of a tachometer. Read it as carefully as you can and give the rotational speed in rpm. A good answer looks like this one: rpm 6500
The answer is rpm 1000
